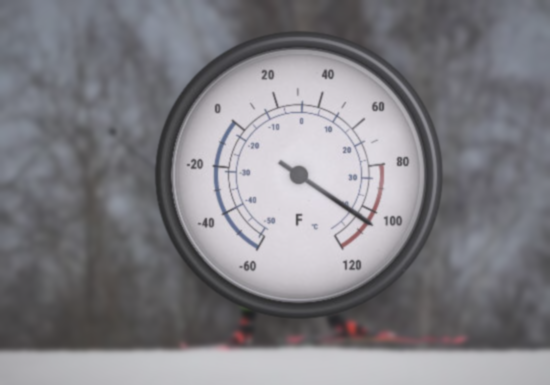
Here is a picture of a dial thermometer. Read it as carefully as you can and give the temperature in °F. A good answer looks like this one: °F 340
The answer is °F 105
